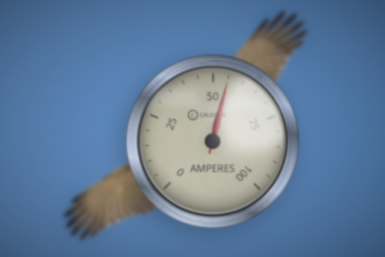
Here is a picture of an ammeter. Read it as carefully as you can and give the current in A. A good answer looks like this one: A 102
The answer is A 55
